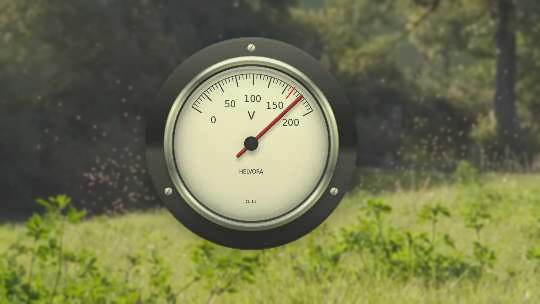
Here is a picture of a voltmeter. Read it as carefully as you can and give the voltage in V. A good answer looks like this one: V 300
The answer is V 175
